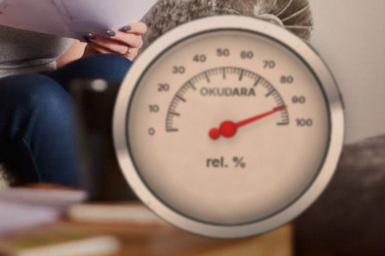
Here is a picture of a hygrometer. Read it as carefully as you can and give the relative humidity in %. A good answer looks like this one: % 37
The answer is % 90
